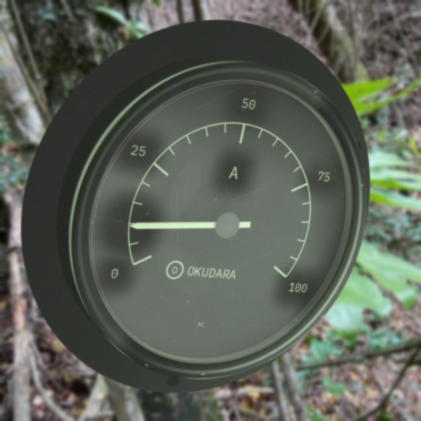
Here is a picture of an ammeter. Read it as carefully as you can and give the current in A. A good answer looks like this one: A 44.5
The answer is A 10
